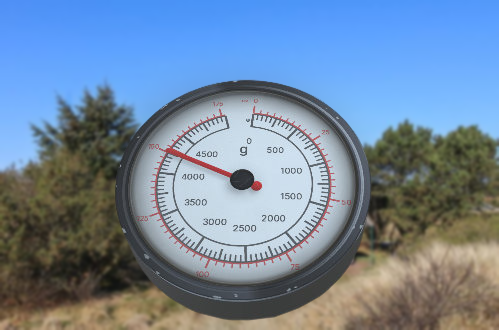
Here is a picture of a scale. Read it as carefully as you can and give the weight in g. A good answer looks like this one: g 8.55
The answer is g 4250
